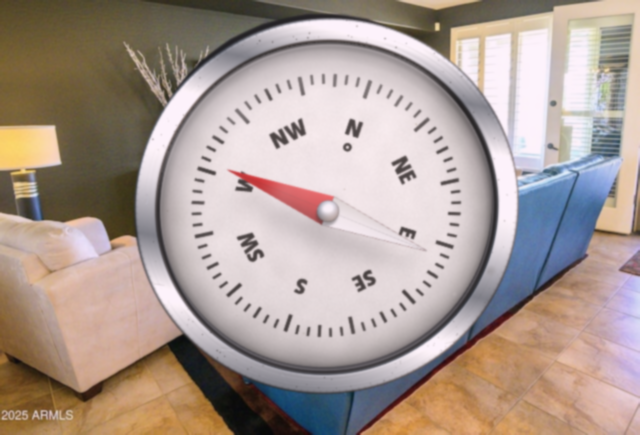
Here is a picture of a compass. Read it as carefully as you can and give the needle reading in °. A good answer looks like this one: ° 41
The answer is ° 275
